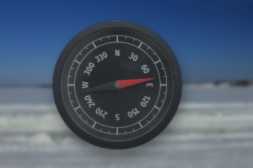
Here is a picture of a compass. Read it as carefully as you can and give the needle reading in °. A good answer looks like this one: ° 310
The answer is ° 80
